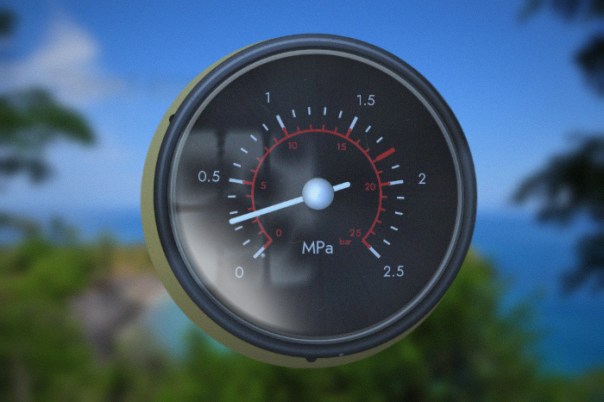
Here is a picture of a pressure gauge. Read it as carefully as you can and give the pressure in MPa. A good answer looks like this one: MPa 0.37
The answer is MPa 0.25
